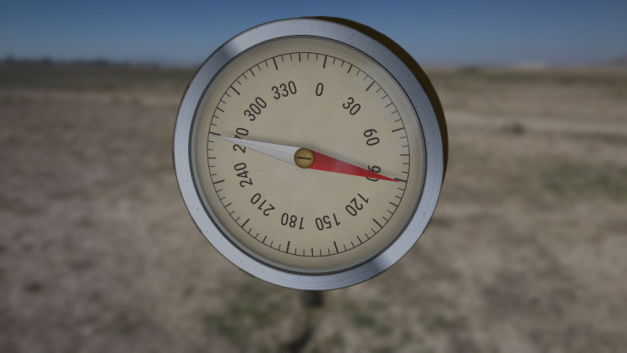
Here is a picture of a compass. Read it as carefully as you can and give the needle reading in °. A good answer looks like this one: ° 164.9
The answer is ° 90
